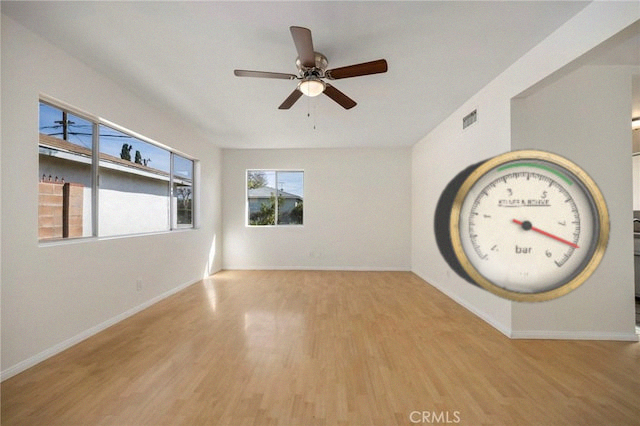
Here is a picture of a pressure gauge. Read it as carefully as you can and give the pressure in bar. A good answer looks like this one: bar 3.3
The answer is bar 8
